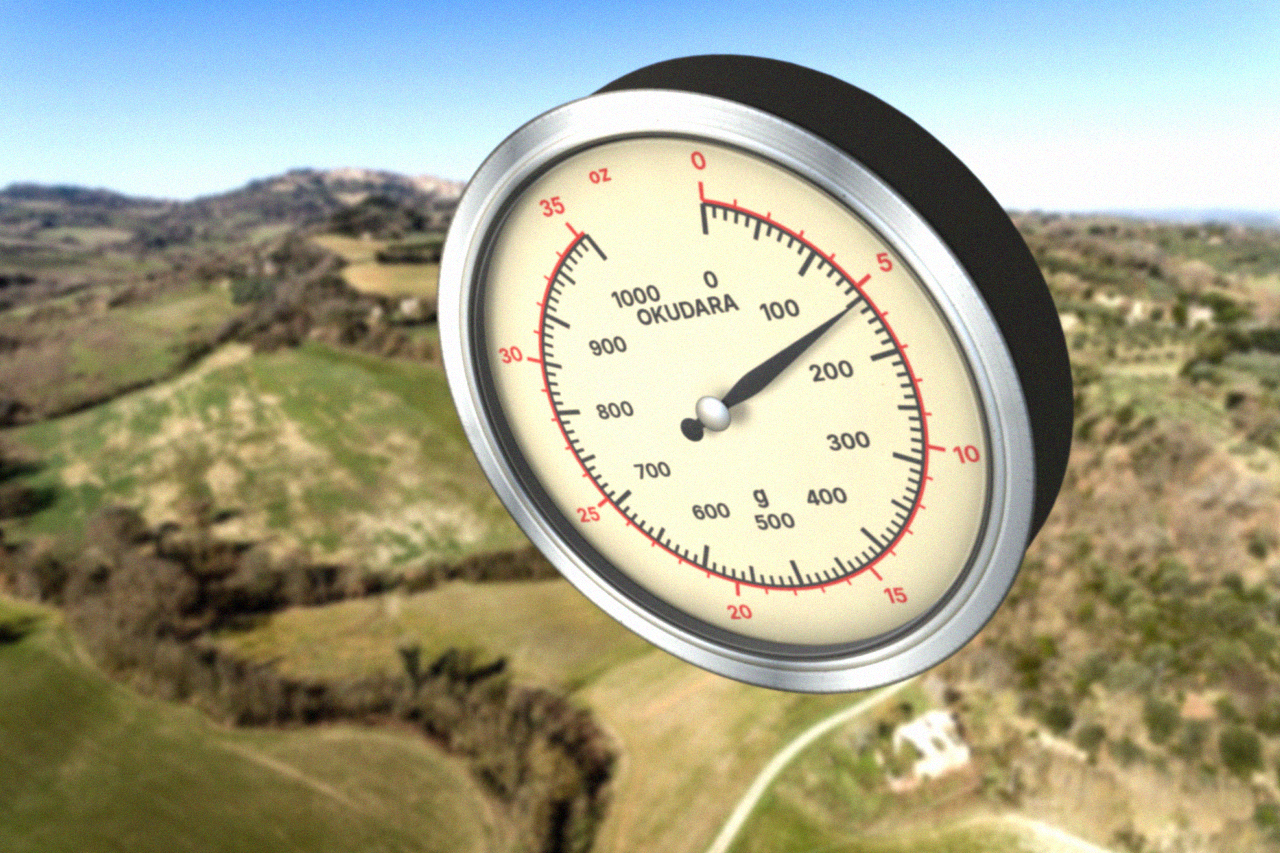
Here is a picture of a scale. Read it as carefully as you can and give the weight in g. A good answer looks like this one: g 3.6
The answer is g 150
